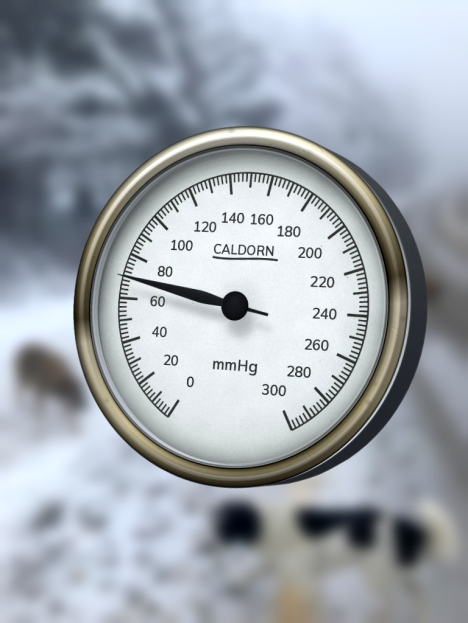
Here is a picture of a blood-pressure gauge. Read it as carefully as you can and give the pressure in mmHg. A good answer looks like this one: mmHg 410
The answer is mmHg 70
